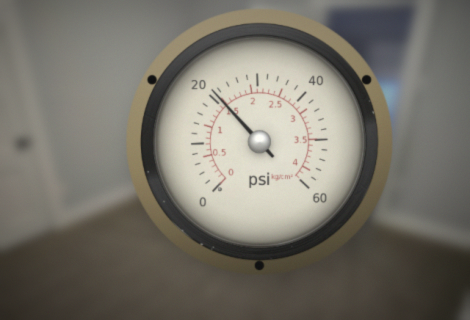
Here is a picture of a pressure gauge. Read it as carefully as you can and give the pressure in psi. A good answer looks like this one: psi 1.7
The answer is psi 21
